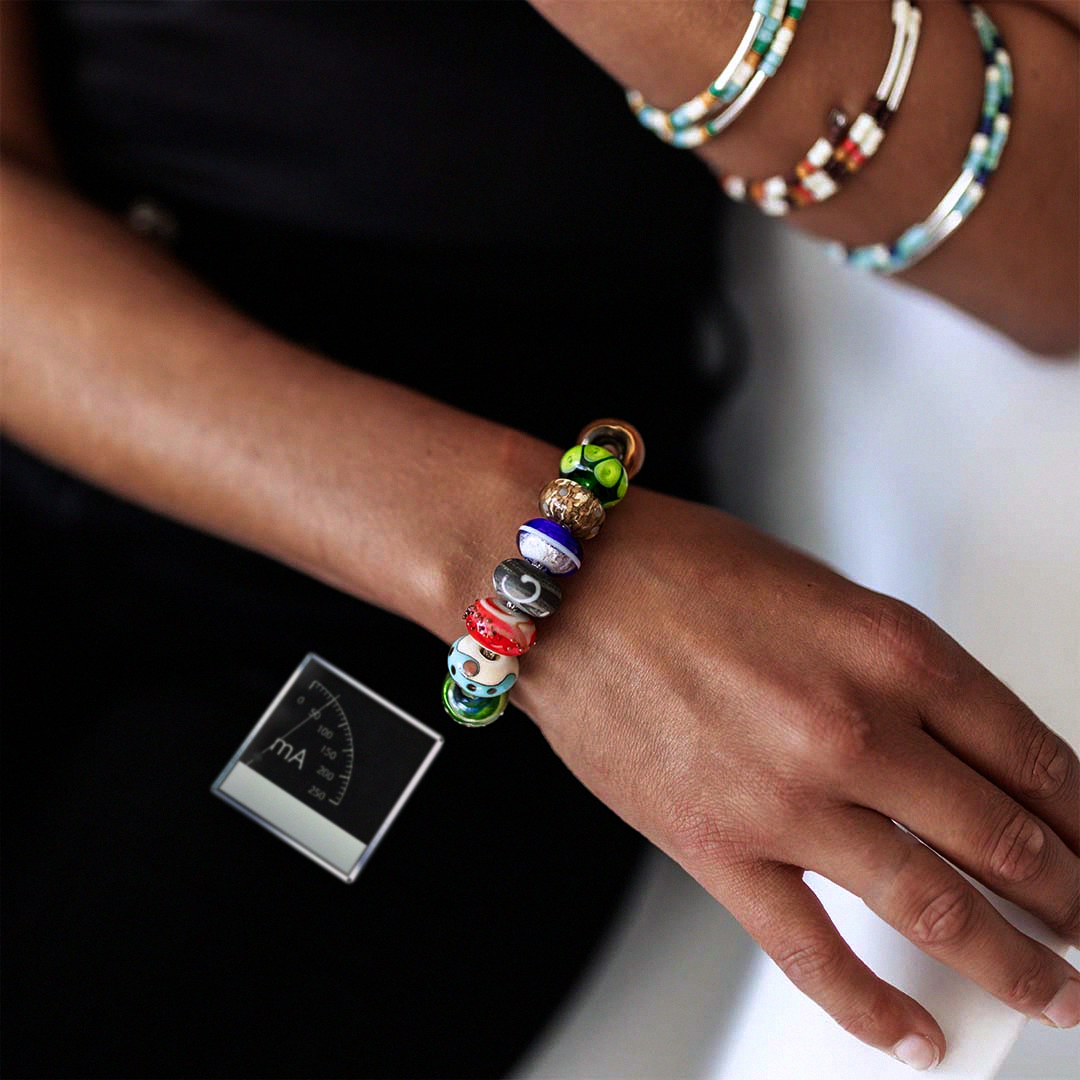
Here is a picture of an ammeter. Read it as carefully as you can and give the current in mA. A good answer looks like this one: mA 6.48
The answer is mA 50
